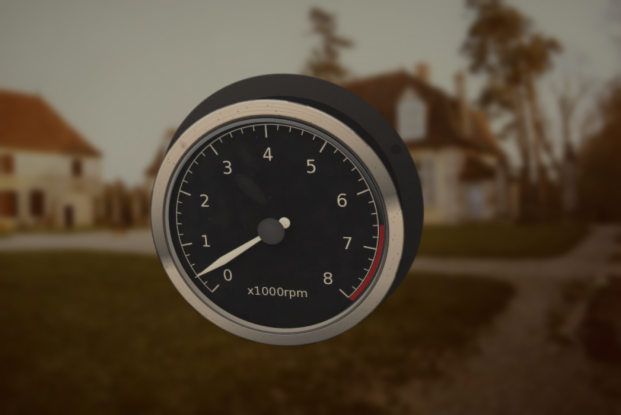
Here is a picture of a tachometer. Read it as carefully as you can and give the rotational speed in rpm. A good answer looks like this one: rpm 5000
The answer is rpm 400
